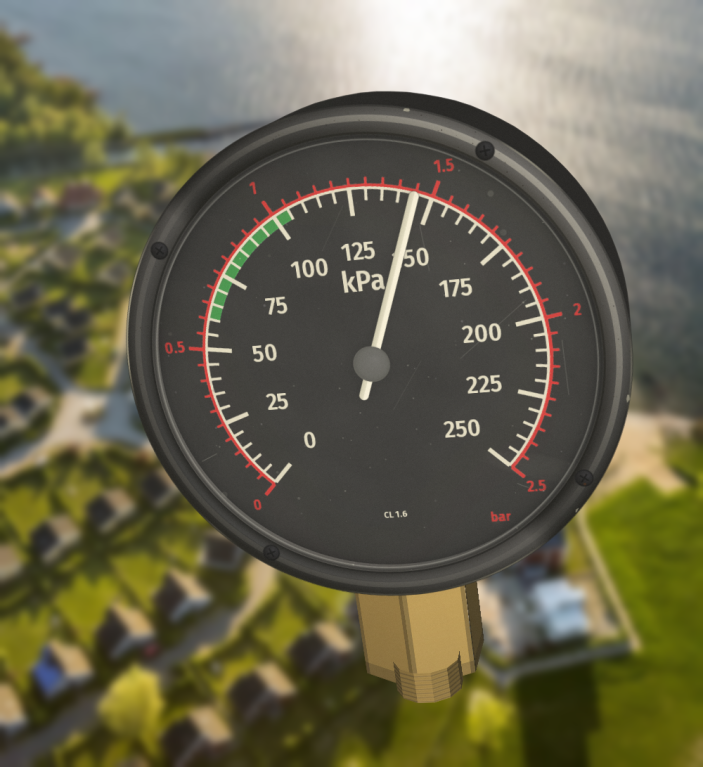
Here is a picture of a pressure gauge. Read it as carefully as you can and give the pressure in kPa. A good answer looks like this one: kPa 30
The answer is kPa 145
